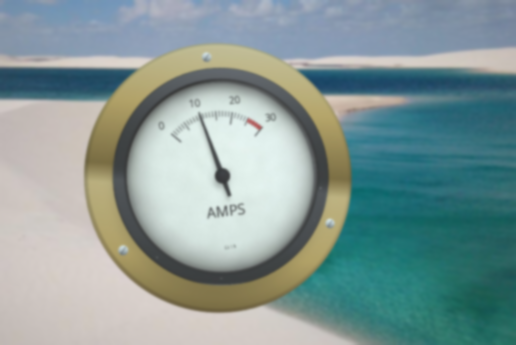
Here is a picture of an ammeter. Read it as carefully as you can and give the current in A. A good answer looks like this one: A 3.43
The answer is A 10
